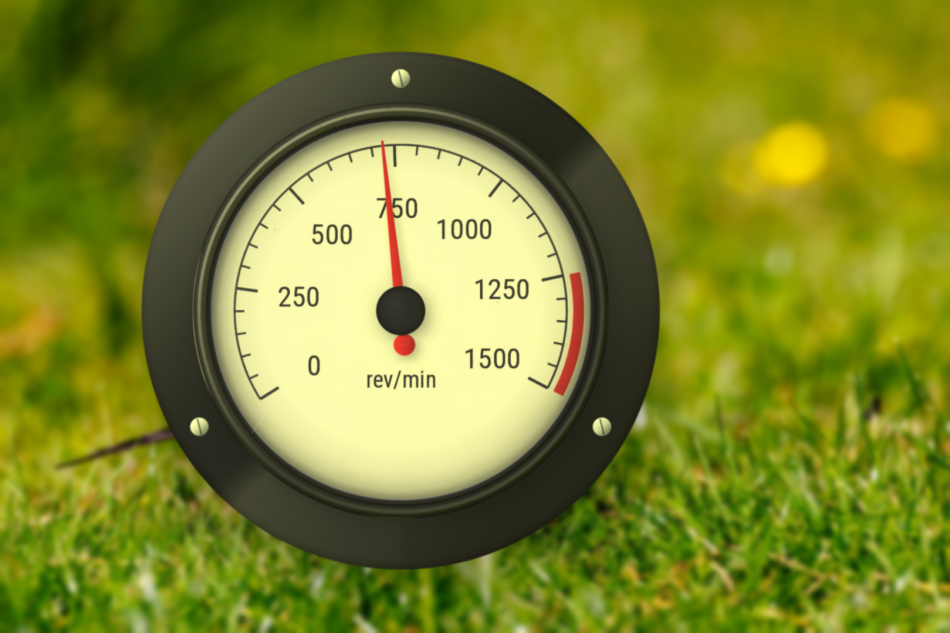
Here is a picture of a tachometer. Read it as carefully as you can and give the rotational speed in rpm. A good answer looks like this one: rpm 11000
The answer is rpm 725
